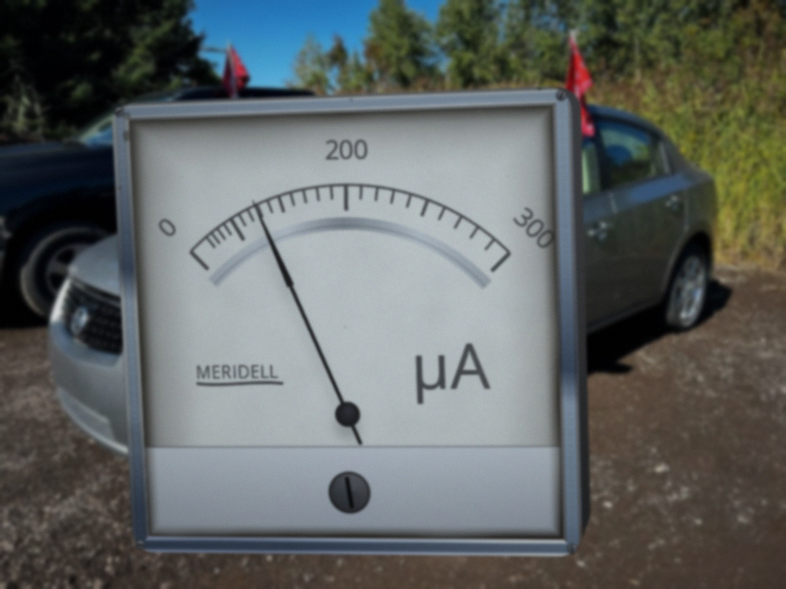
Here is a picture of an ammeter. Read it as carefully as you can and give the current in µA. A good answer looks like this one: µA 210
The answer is µA 130
